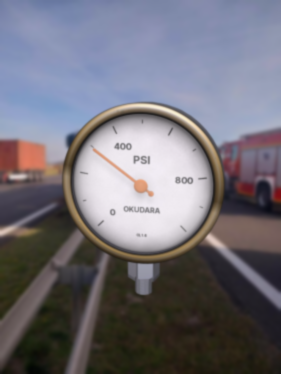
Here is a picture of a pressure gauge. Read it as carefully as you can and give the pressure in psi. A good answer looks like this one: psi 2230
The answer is psi 300
